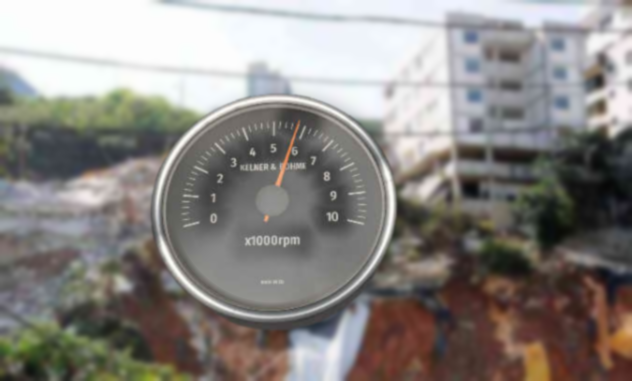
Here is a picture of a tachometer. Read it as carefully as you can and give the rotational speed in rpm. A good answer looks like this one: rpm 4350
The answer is rpm 5800
